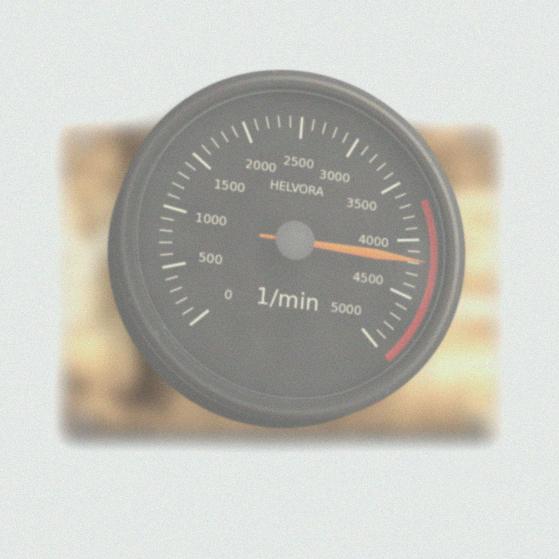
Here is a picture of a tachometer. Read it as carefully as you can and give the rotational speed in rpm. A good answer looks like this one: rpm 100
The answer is rpm 4200
